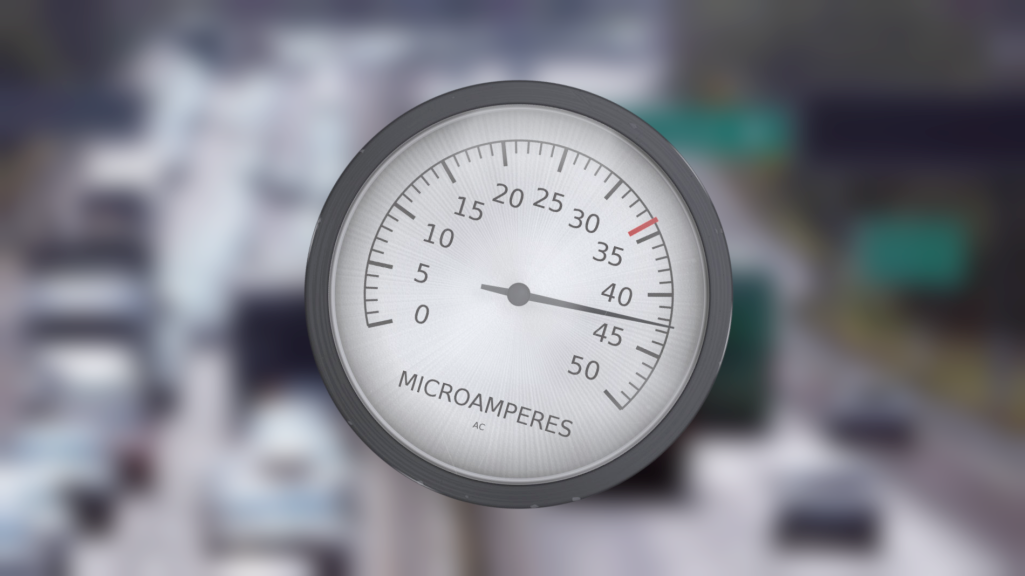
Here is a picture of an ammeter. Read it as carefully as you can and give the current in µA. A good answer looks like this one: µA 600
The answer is µA 42.5
